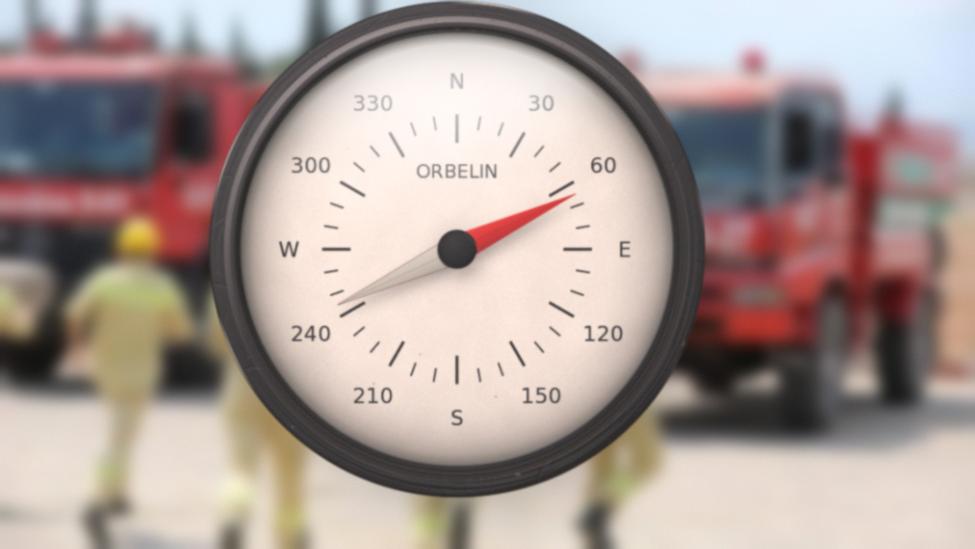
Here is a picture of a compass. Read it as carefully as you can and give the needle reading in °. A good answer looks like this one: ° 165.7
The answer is ° 65
